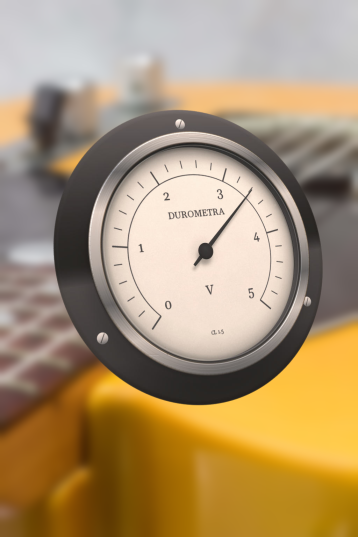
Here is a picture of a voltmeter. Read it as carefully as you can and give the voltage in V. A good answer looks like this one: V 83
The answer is V 3.4
